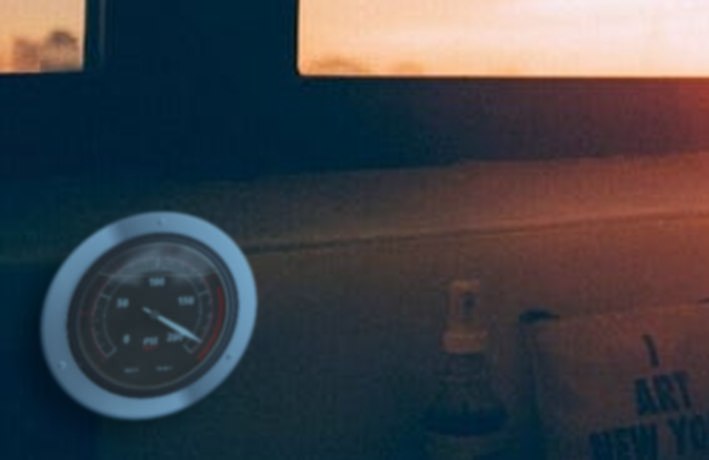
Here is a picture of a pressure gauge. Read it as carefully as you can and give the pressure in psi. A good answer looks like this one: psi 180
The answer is psi 190
